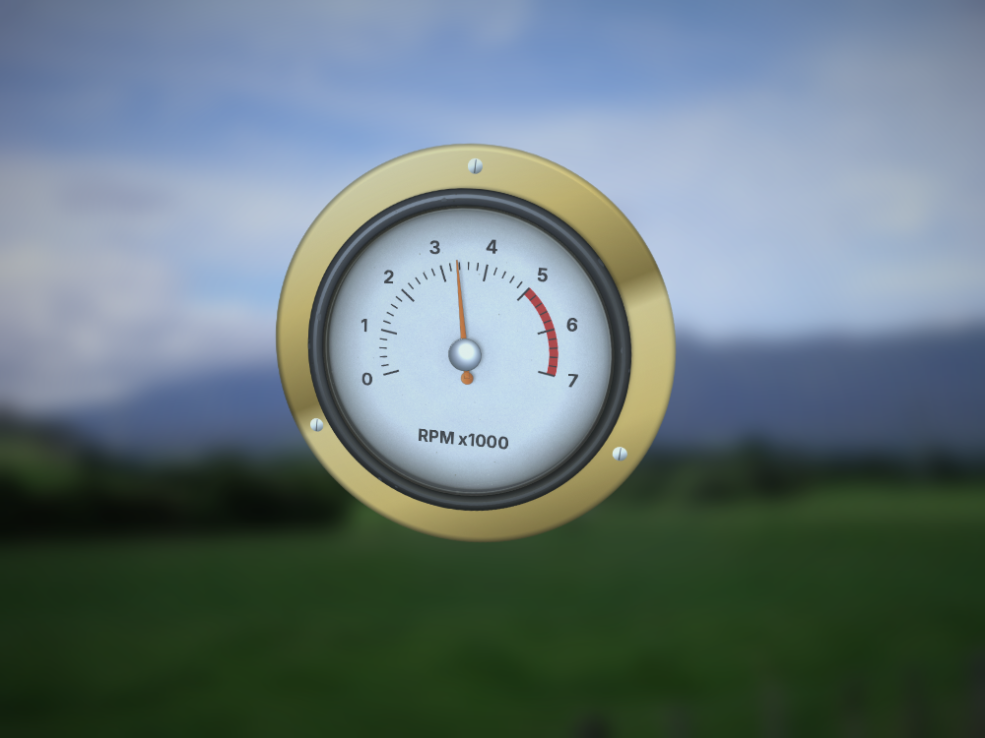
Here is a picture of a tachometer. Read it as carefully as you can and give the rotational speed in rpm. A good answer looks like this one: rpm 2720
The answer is rpm 3400
